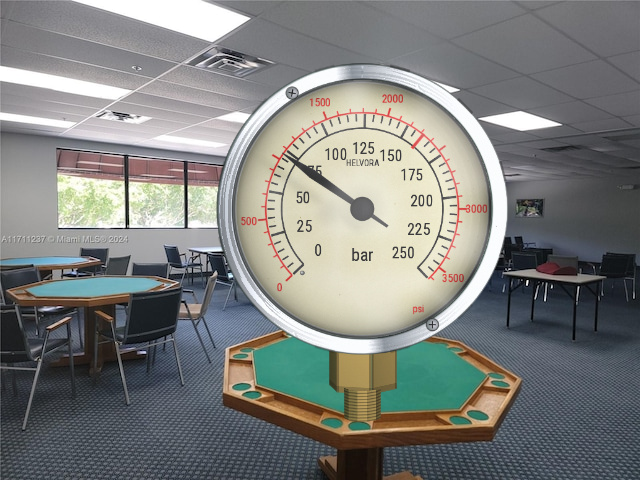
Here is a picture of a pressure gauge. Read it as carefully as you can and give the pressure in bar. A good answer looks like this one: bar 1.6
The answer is bar 72.5
